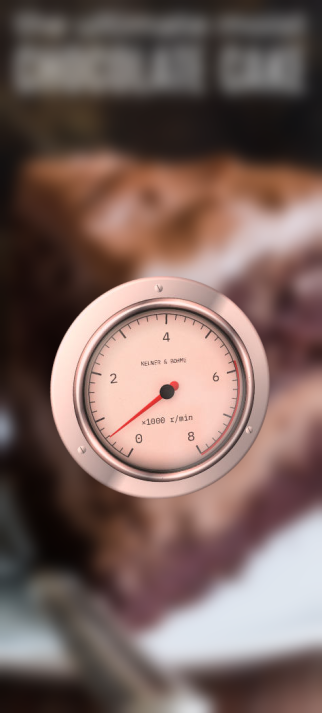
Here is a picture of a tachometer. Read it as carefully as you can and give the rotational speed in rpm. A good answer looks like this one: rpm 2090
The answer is rpm 600
